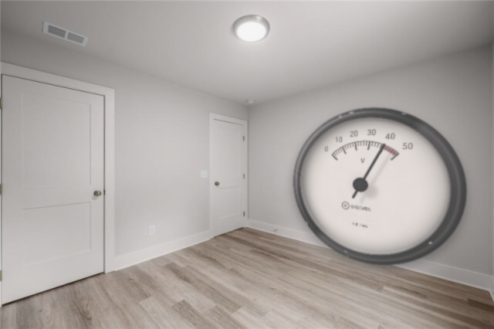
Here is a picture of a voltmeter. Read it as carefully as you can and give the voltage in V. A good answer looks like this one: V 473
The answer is V 40
